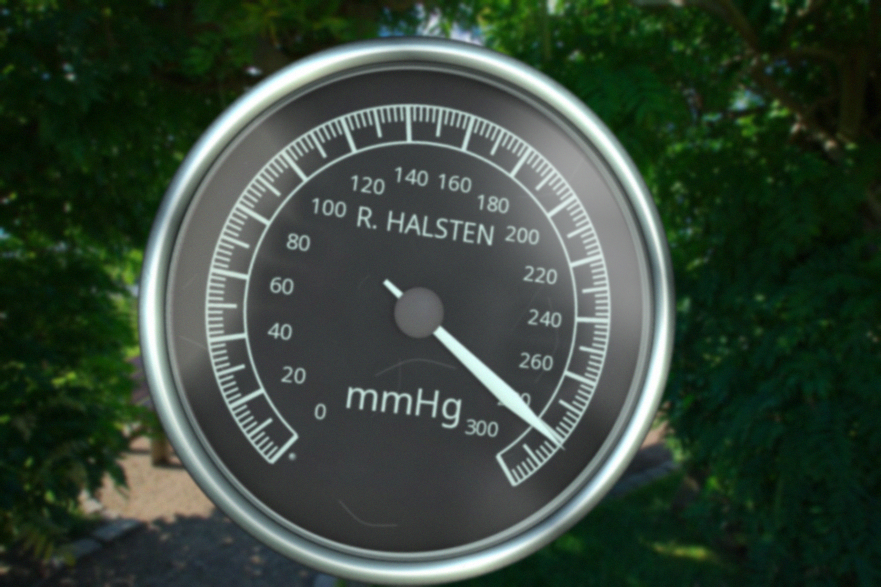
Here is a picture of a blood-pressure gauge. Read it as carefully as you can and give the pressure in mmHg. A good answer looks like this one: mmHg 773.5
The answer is mmHg 282
